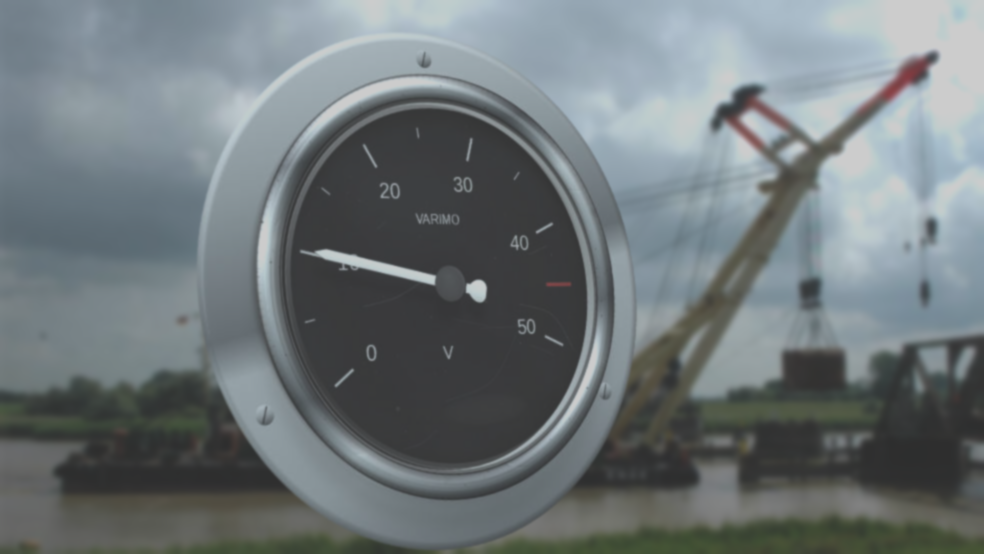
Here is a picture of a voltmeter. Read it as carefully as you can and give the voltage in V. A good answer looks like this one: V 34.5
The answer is V 10
